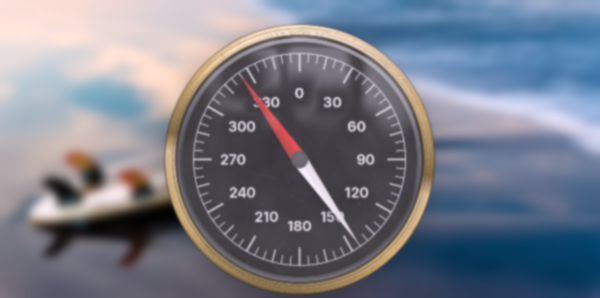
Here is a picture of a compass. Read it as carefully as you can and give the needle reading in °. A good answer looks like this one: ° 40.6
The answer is ° 325
